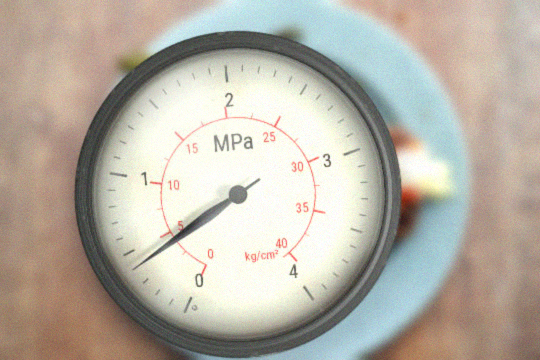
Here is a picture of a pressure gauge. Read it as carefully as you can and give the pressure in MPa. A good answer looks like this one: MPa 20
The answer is MPa 0.4
